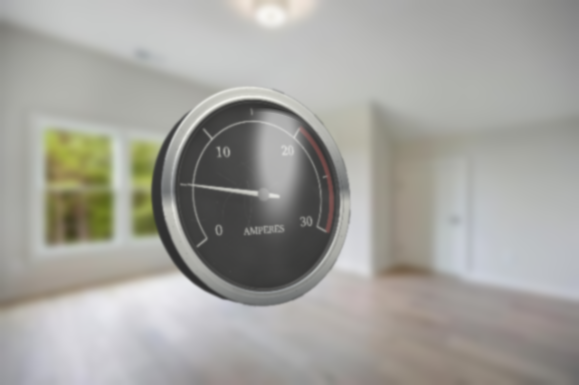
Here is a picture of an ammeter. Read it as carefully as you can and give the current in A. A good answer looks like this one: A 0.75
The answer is A 5
